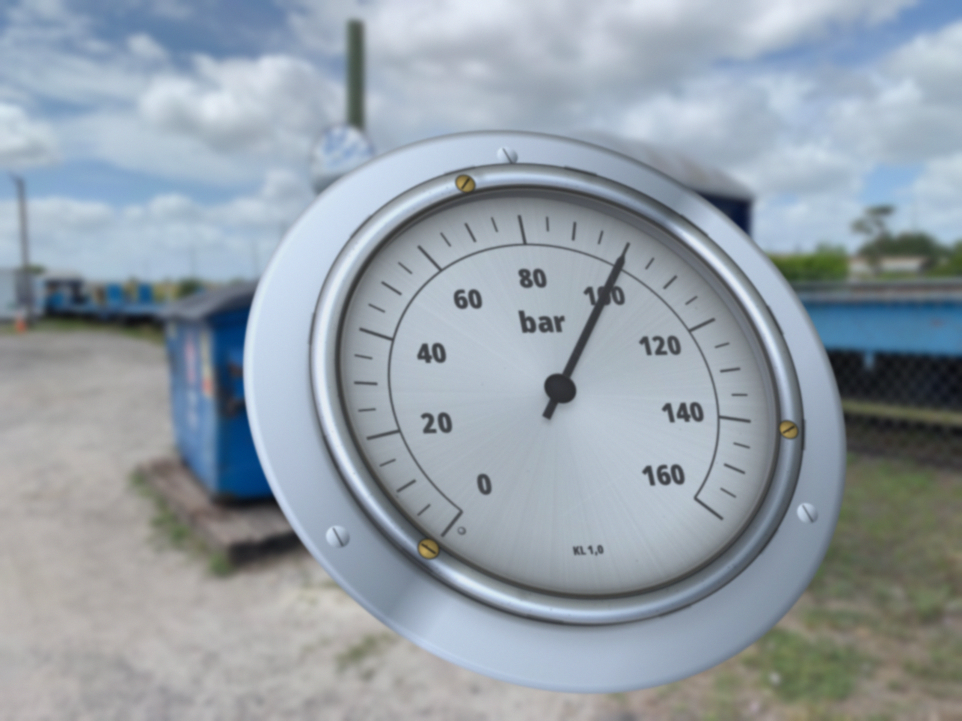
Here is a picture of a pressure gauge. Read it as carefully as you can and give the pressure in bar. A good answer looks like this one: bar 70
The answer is bar 100
